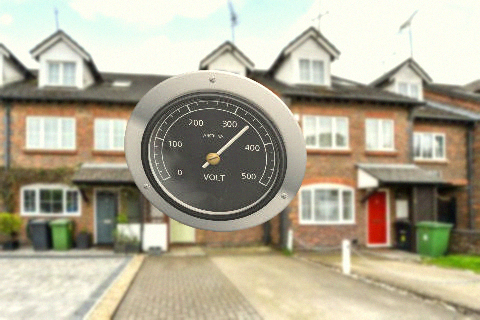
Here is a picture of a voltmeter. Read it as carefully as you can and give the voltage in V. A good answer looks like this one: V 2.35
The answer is V 340
